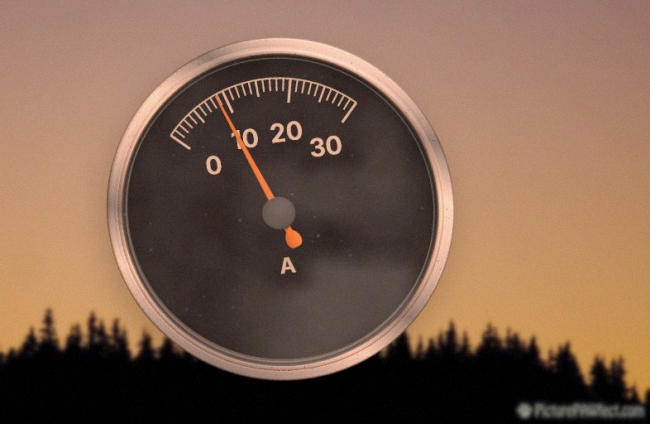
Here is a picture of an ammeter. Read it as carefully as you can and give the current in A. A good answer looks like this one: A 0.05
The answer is A 9
